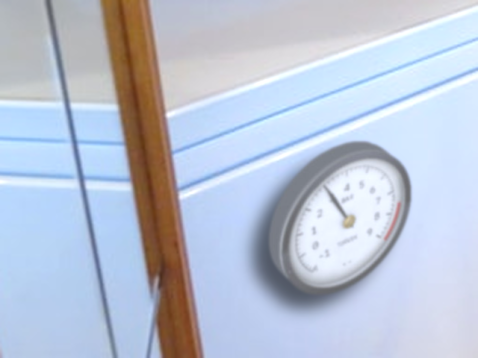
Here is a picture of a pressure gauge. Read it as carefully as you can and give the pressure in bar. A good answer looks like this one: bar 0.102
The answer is bar 3
